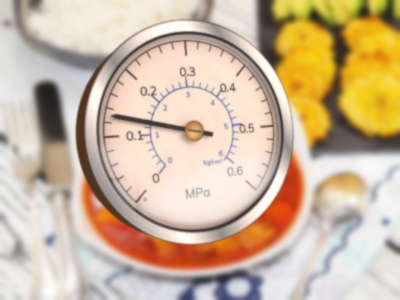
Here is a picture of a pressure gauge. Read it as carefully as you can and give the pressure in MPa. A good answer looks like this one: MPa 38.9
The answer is MPa 0.13
